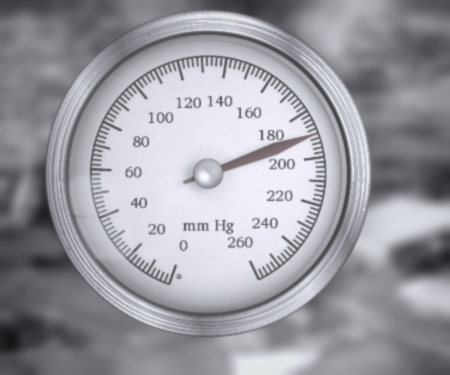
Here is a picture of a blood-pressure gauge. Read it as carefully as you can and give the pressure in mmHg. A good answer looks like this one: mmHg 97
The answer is mmHg 190
